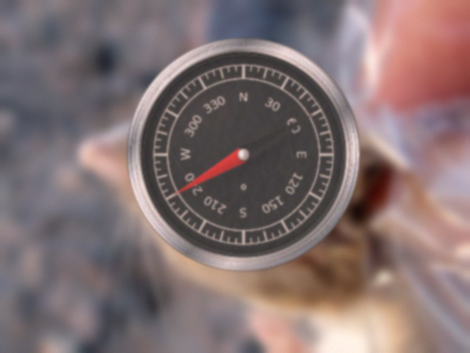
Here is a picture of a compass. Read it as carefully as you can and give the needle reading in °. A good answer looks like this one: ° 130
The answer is ° 240
